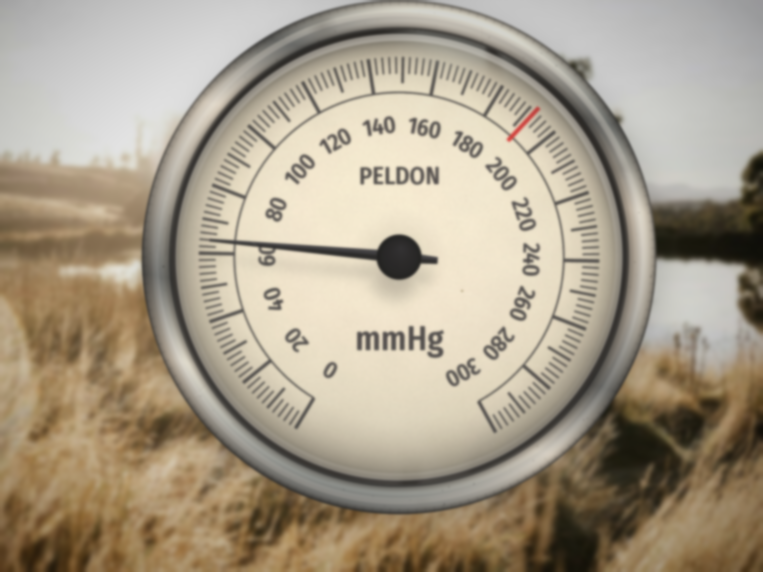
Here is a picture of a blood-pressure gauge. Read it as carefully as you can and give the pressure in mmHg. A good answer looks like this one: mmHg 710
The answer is mmHg 64
